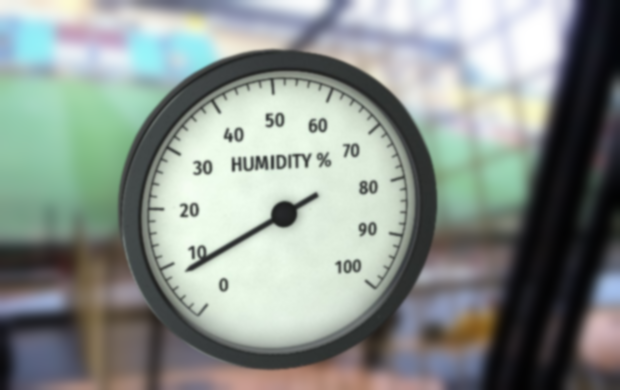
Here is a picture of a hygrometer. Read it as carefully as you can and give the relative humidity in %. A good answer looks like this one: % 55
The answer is % 8
